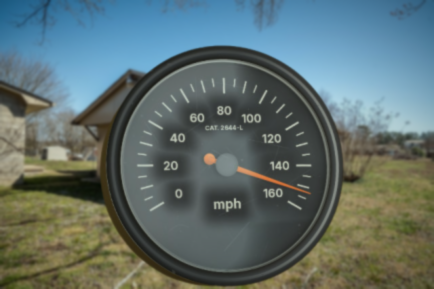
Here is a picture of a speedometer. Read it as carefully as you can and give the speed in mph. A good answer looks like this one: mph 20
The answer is mph 152.5
